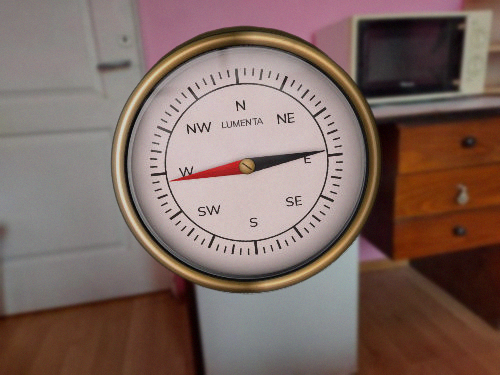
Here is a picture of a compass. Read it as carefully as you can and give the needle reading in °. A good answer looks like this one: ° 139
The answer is ° 265
